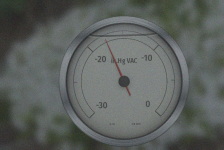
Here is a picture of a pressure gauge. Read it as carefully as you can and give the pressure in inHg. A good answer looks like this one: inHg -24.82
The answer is inHg -17.5
